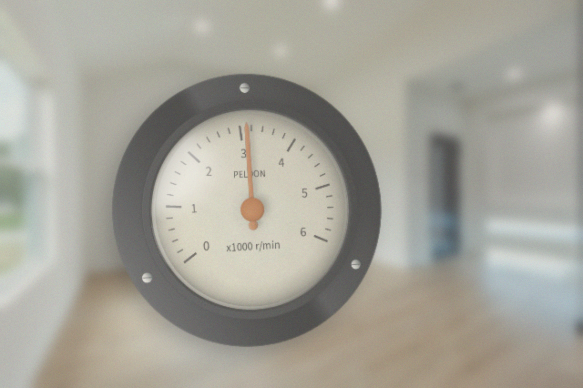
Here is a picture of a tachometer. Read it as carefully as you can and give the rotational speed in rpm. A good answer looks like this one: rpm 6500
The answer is rpm 3100
